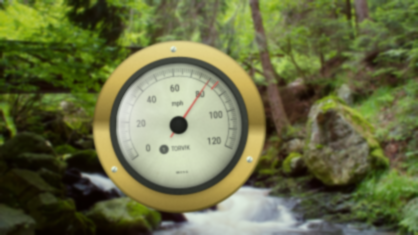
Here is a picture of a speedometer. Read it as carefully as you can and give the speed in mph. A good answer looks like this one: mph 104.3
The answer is mph 80
